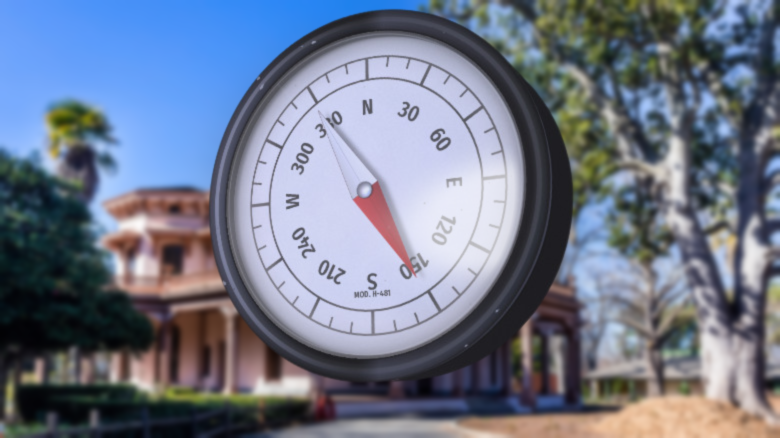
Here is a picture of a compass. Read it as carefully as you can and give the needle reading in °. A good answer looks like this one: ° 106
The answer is ° 150
